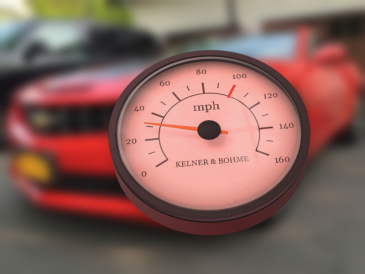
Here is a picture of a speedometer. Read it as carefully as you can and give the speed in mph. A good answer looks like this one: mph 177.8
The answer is mph 30
